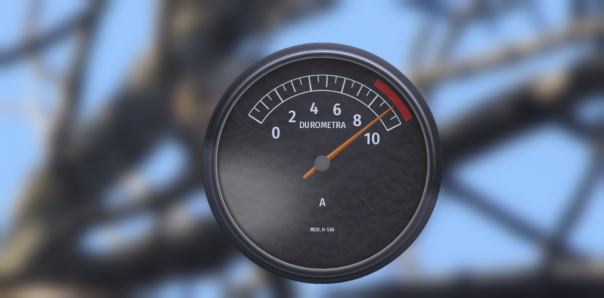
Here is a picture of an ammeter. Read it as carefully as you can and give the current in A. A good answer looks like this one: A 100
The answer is A 9
